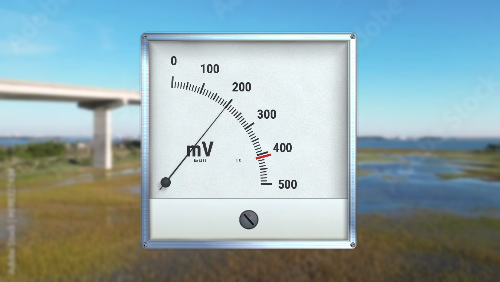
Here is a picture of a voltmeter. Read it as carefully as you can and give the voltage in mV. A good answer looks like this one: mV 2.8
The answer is mV 200
